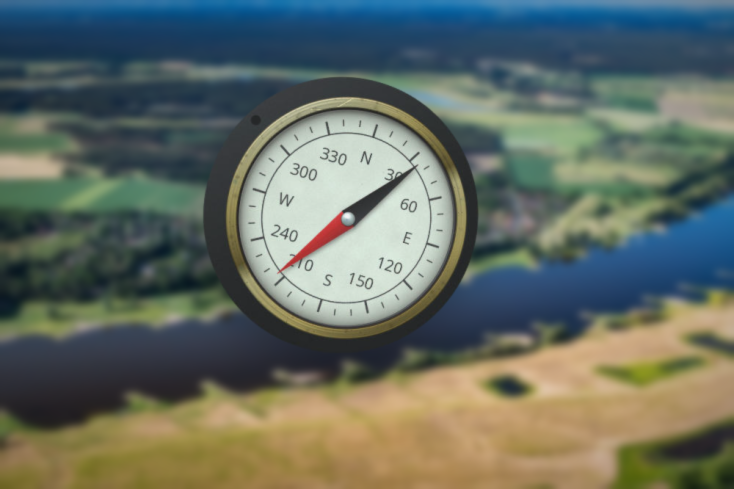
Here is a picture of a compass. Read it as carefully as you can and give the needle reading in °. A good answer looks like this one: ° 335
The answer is ° 215
